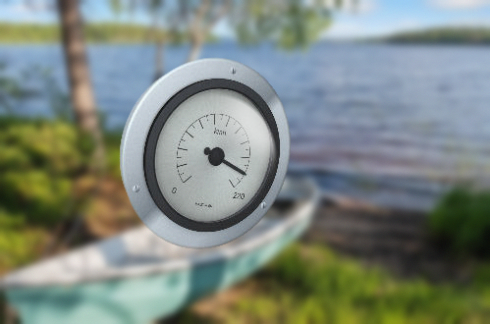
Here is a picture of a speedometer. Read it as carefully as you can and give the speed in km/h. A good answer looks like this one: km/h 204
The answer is km/h 200
